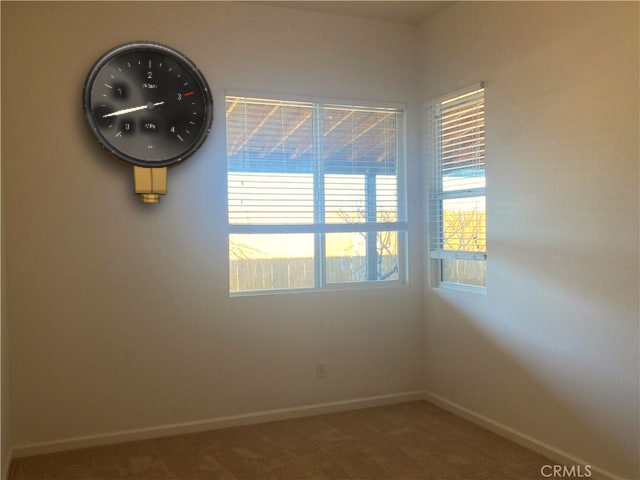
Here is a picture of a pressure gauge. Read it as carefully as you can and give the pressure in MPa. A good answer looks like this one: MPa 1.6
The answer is MPa 0.4
